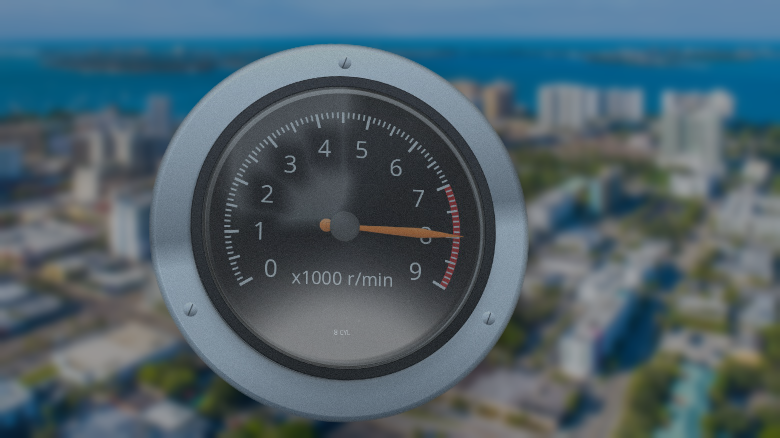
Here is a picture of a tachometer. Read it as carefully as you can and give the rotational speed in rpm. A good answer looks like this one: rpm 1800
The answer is rpm 8000
